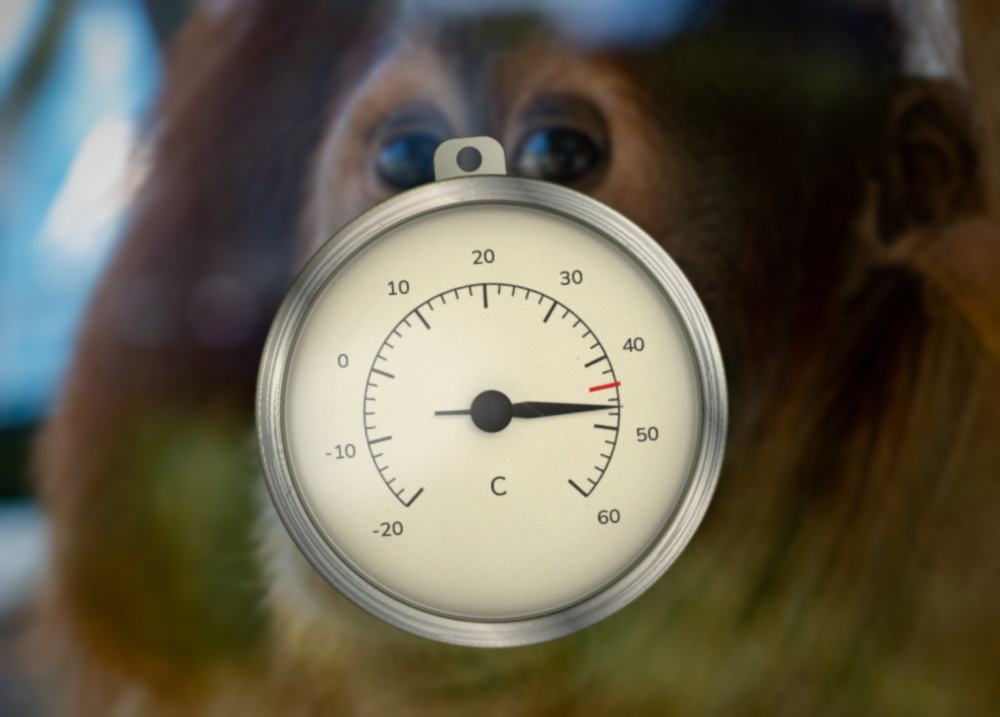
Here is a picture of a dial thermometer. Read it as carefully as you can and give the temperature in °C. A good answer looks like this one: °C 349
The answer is °C 47
